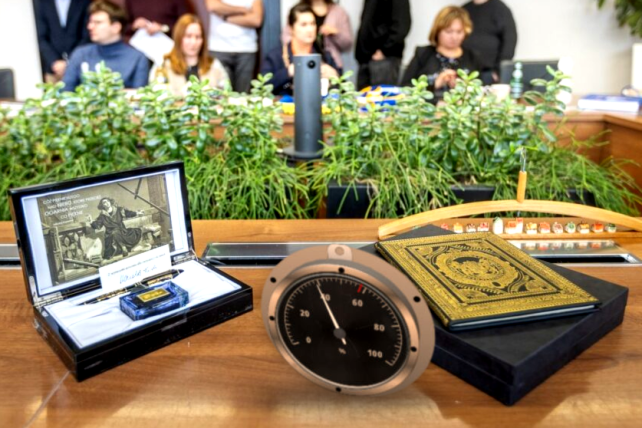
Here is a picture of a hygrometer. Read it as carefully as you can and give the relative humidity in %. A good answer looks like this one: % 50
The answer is % 40
